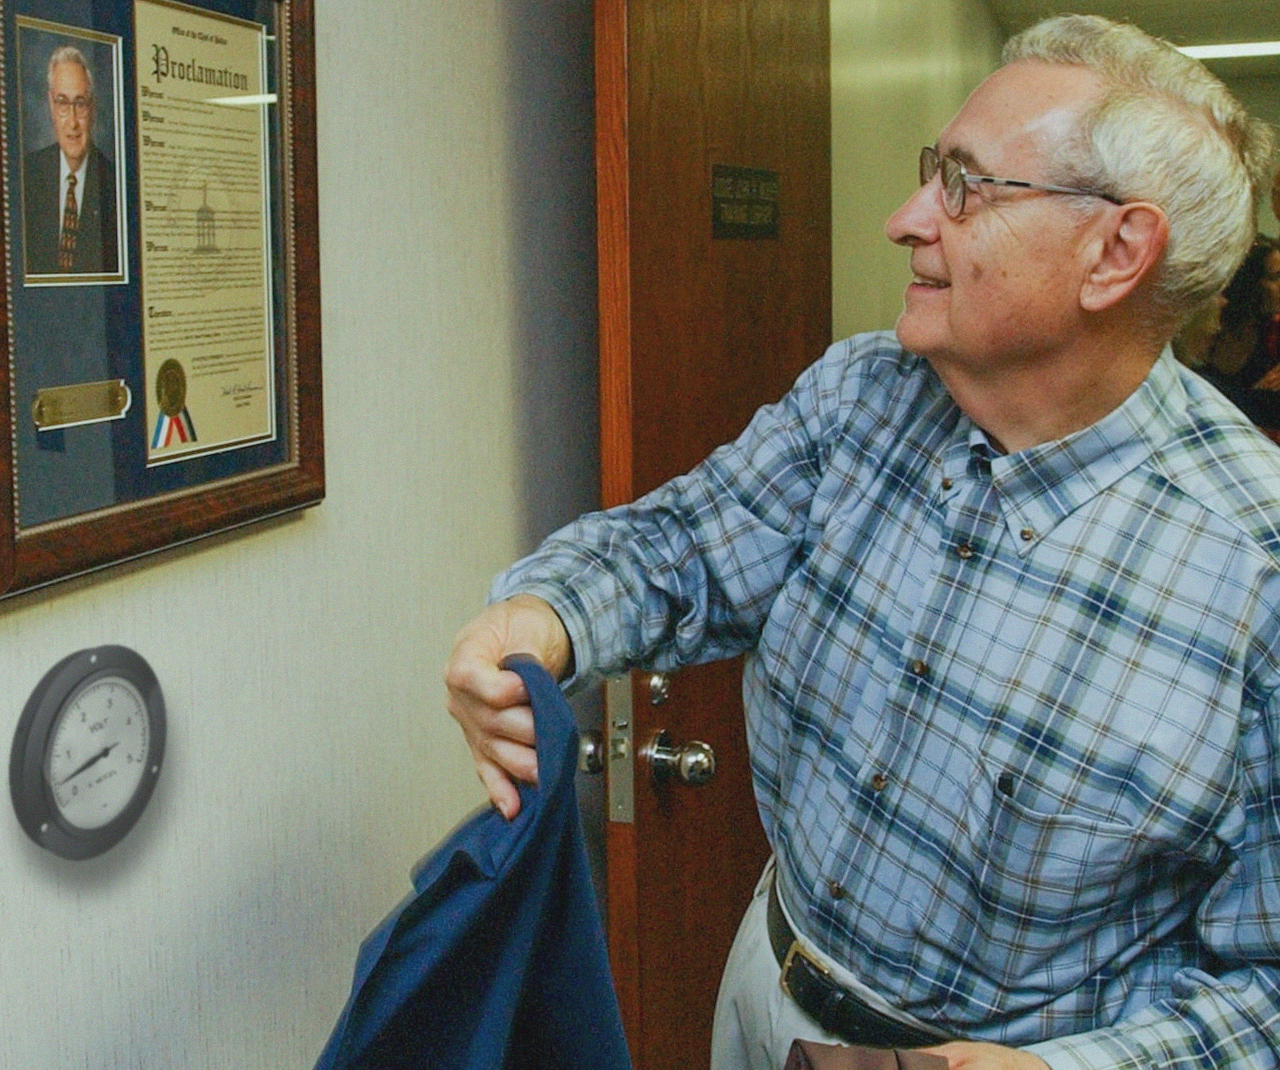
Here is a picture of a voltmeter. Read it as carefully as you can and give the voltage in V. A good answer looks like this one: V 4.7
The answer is V 0.5
